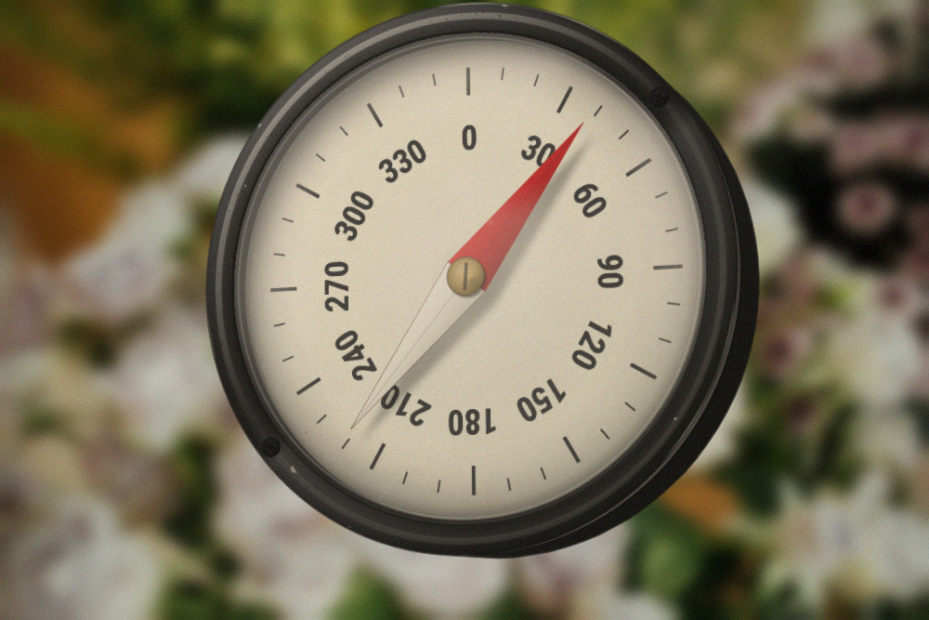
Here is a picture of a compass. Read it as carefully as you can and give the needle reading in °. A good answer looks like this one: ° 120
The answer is ° 40
